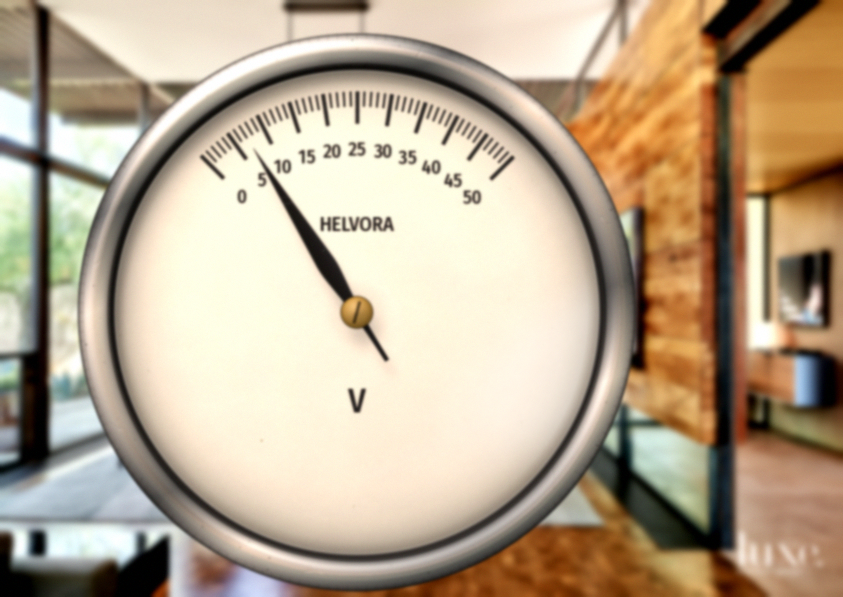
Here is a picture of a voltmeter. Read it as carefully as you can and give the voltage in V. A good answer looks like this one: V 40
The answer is V 7
